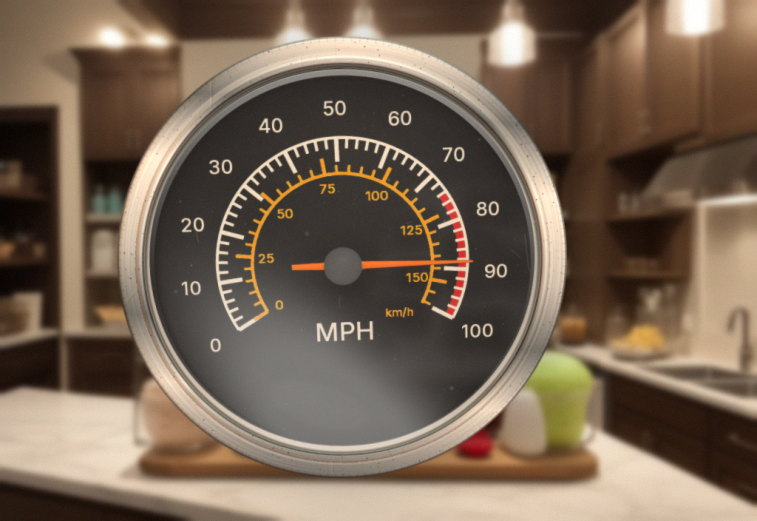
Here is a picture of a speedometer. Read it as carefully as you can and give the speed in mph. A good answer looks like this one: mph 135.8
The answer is mph 88
